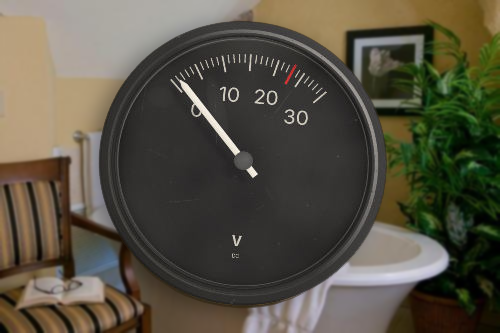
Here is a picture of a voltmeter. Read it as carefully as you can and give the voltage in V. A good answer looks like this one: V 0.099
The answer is V 1
